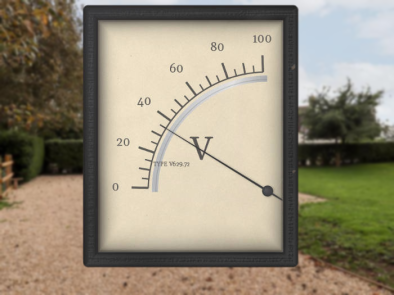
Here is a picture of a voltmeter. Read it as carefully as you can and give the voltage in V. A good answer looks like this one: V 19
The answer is V 35
